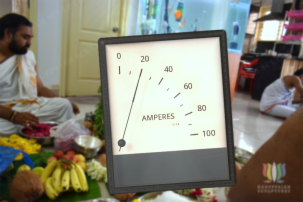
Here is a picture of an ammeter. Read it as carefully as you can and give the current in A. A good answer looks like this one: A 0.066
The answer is A 20
